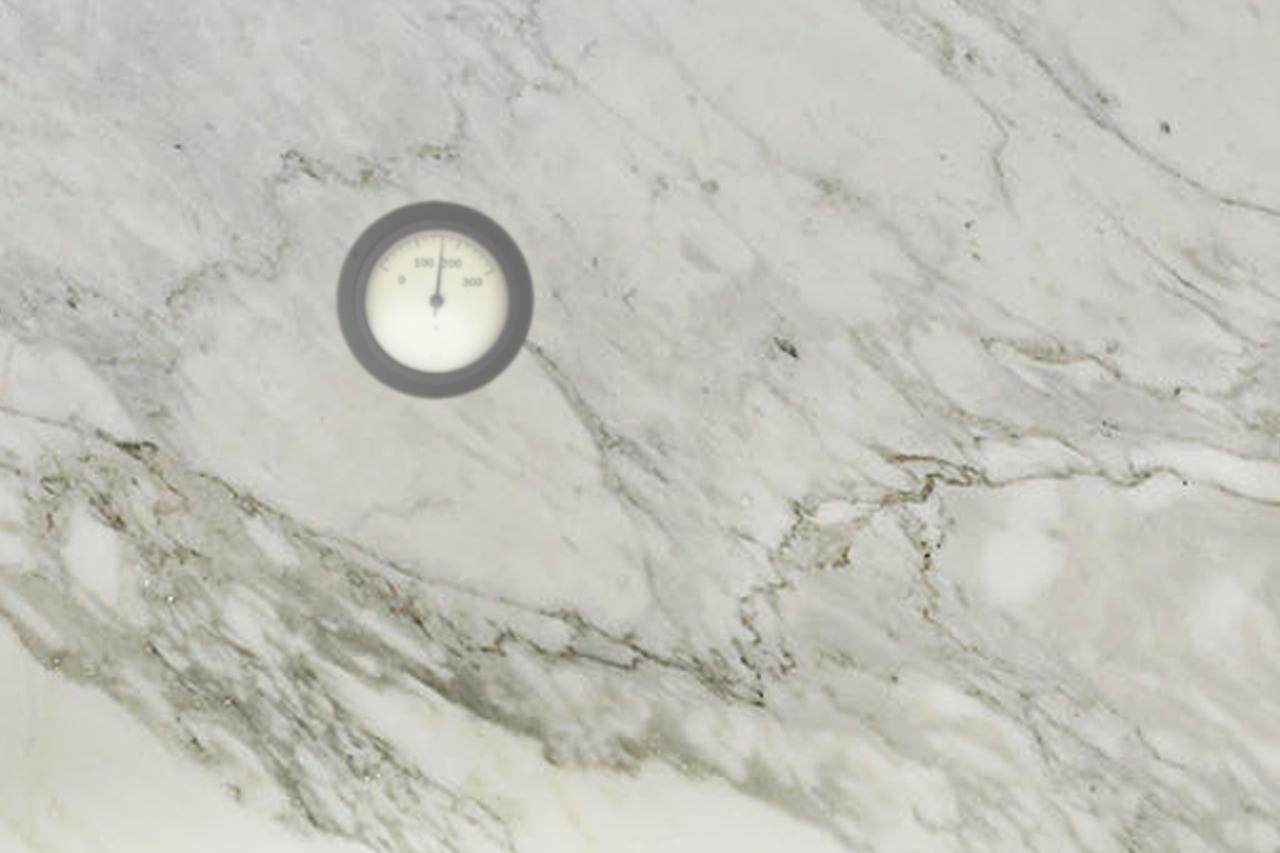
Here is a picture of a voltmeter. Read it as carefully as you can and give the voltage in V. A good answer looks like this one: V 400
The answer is V 160
